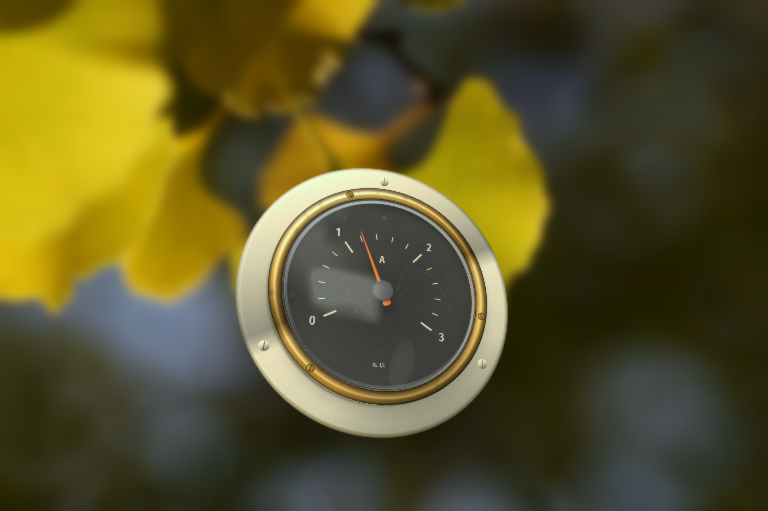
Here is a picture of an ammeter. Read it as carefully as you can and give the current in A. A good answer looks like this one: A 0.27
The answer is A 1.2
